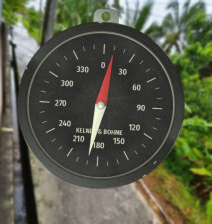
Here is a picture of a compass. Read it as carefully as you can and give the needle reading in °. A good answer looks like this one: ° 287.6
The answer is ° 10
